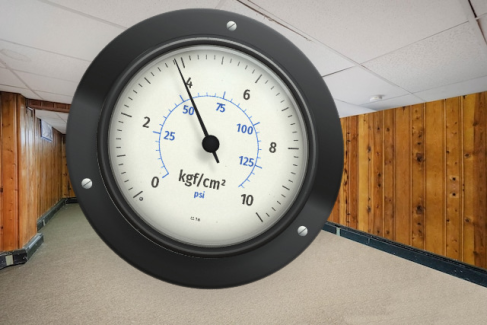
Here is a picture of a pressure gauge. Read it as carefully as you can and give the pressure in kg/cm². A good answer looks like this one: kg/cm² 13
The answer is kg/cm² 3.8
